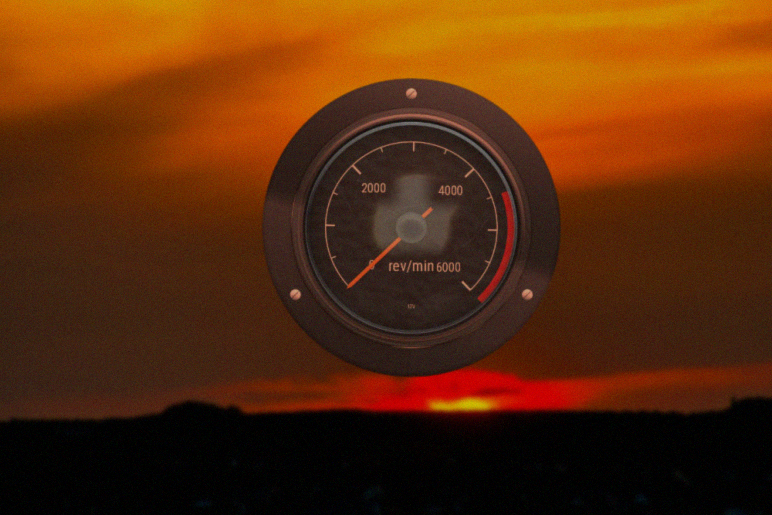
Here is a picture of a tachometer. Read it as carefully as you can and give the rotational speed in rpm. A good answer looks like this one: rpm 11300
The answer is rpm 0
